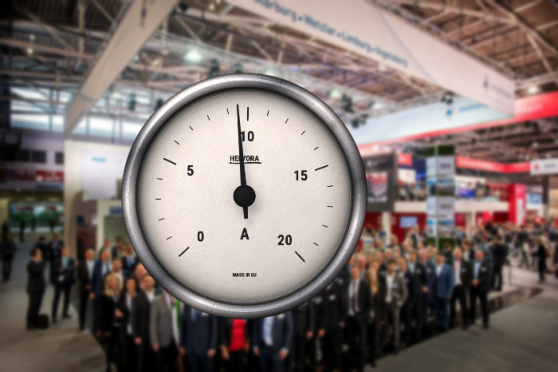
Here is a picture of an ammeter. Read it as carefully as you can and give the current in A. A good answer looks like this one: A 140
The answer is A 9.5
